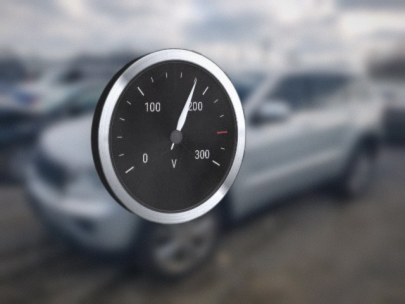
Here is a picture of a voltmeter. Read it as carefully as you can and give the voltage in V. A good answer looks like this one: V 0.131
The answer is V 180
